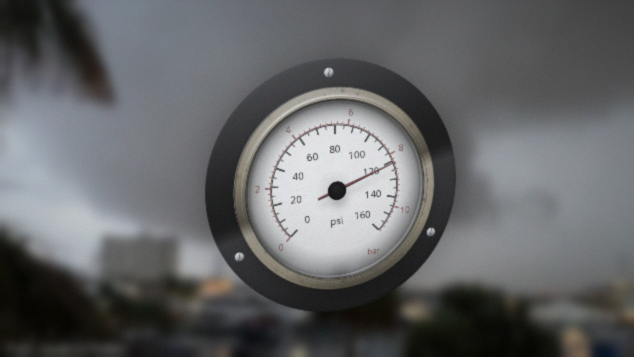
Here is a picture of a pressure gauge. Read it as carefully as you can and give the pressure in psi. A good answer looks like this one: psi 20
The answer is psi 120
